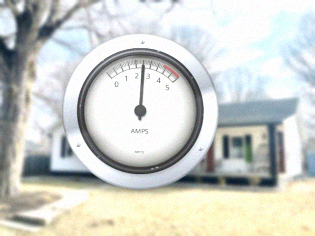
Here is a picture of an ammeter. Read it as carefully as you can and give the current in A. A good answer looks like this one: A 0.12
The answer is A 2.5
